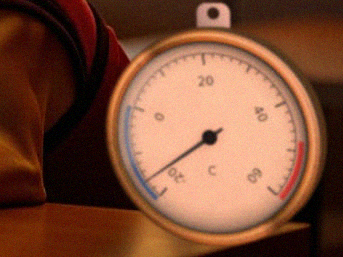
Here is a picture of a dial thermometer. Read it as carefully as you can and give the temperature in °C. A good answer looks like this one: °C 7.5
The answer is °C -16
